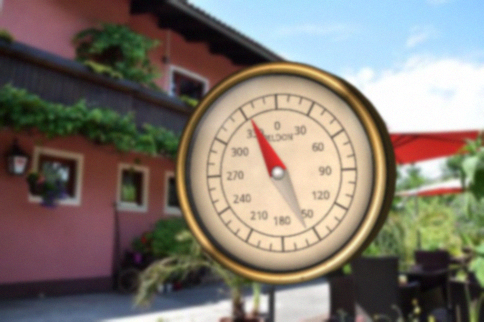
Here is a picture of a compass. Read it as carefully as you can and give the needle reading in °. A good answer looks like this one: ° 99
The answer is ° 335
